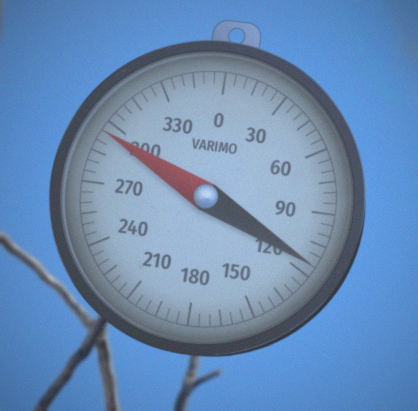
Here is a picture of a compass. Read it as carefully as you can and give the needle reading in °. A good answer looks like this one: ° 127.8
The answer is ° 295
